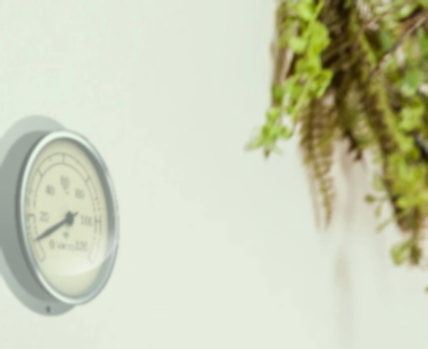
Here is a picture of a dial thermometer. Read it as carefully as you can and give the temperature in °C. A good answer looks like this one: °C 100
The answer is °C 10
